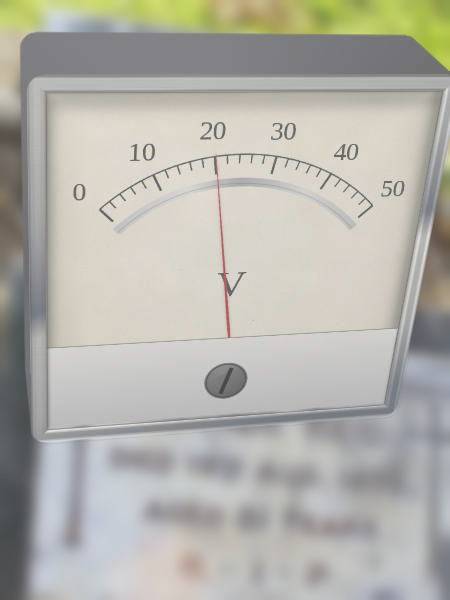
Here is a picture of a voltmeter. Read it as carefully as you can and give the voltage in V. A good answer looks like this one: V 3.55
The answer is V 20
